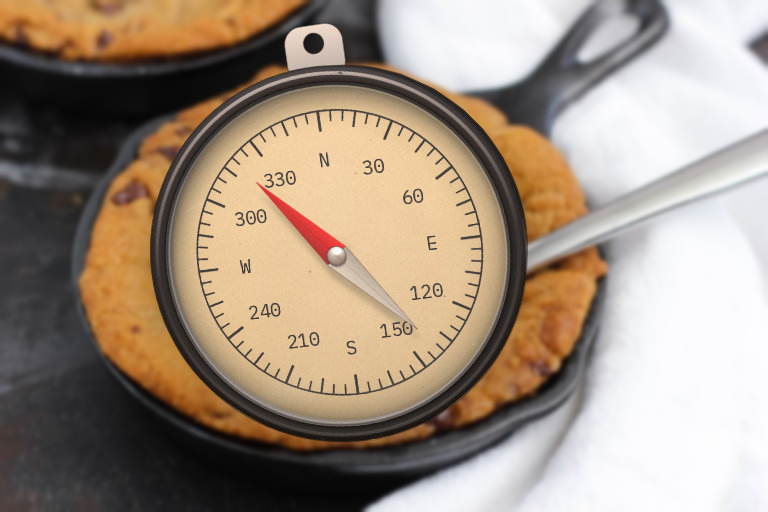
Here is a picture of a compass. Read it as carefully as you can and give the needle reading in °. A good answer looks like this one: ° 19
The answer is ° 320
